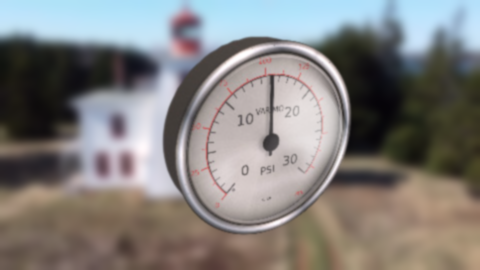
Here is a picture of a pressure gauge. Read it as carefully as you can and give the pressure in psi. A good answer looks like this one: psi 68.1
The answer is psi 15
